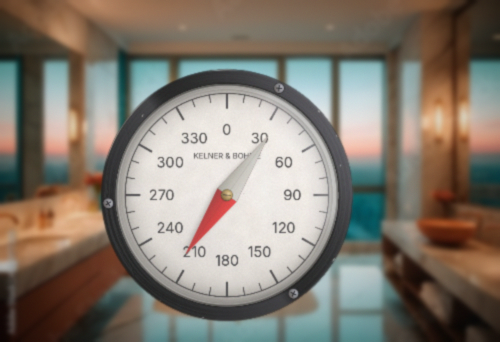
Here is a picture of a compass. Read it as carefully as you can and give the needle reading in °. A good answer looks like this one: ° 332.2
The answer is ° 215
